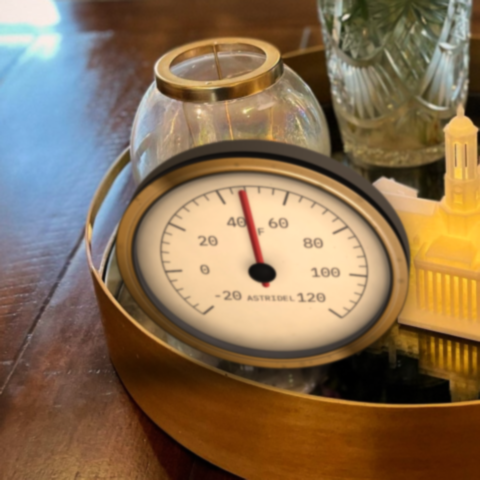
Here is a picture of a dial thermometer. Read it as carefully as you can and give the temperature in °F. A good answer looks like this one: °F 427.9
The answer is °F 48
